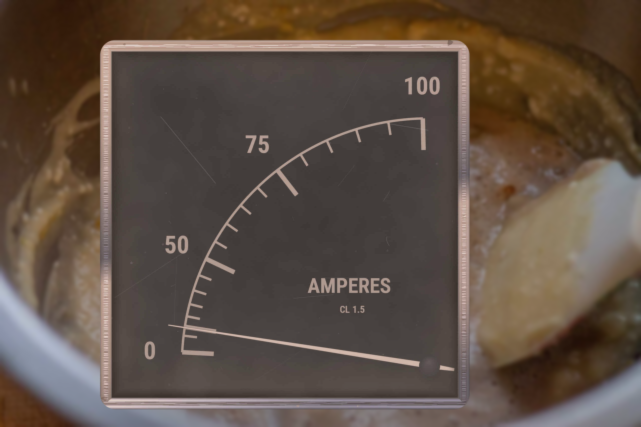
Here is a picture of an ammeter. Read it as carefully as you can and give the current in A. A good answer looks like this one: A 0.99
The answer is A 25
